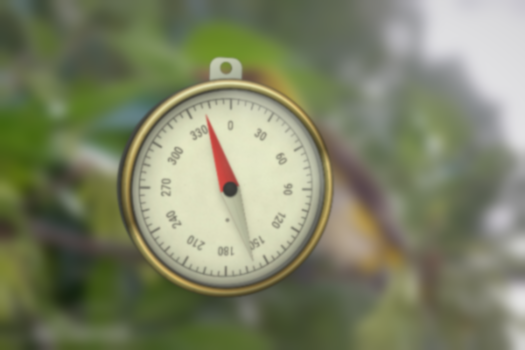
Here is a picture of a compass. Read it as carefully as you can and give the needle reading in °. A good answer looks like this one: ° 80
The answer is ° 340
